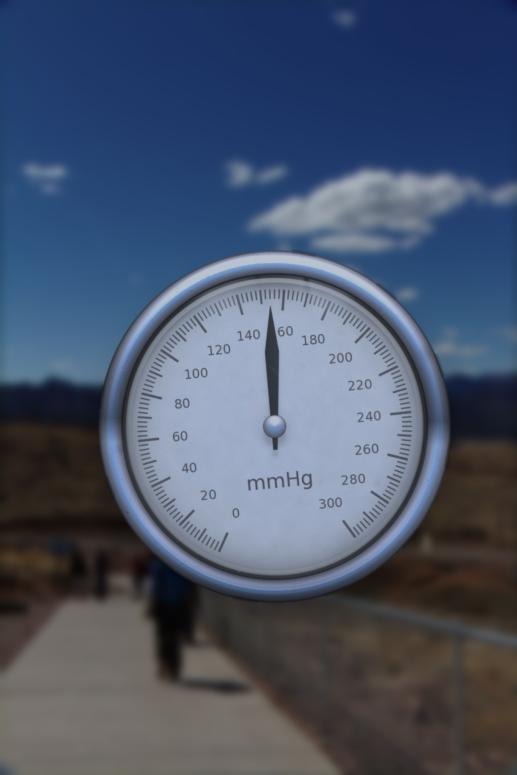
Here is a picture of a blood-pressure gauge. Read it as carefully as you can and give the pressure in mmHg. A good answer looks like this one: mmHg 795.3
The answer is mmHg 154
